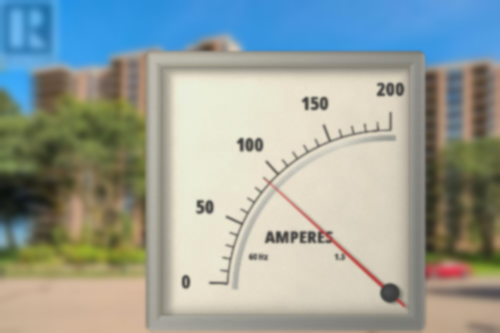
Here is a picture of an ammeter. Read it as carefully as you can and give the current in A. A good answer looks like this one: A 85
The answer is A 90
